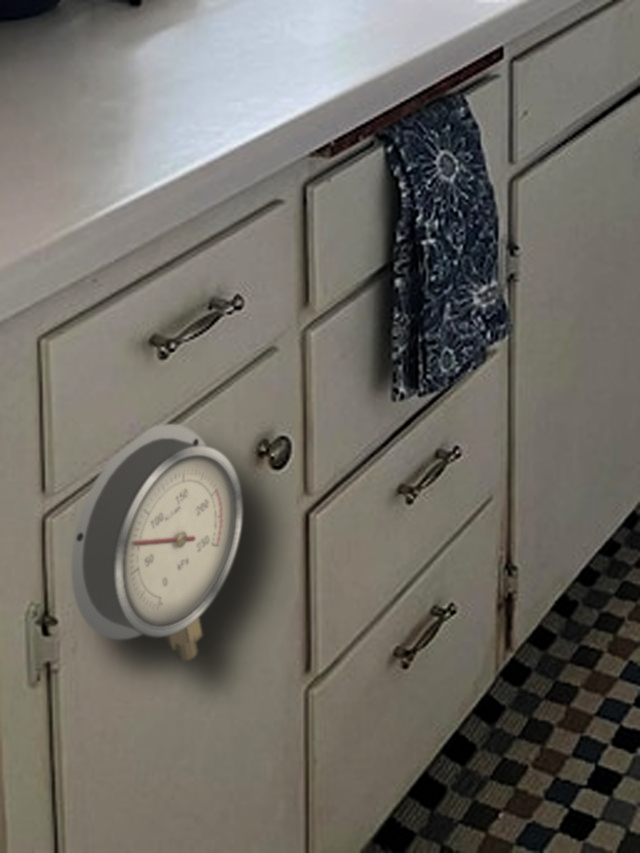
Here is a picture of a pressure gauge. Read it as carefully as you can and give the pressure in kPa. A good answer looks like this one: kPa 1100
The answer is kPa 75
